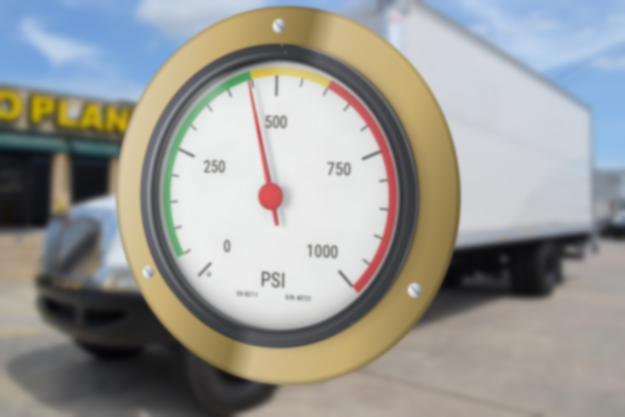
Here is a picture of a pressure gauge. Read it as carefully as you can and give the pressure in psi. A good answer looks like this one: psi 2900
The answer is psi 450
